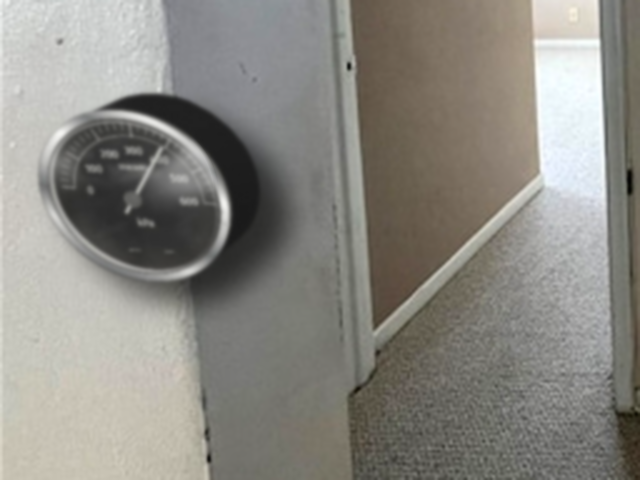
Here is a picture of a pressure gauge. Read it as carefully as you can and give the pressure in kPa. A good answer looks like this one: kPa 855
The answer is kPa 400
